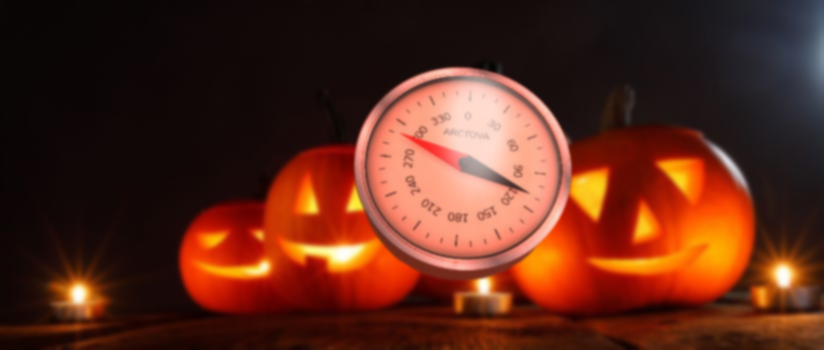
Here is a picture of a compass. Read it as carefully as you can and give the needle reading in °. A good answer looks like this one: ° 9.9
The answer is ° 290
